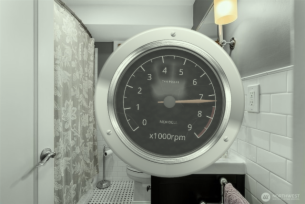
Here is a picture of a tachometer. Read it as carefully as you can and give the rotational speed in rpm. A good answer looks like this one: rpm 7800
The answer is rpm 7250
